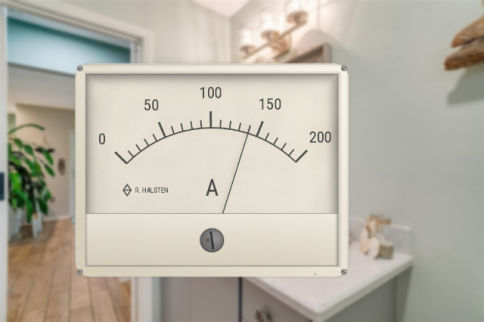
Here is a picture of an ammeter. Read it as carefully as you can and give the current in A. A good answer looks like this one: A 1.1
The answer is A 140
